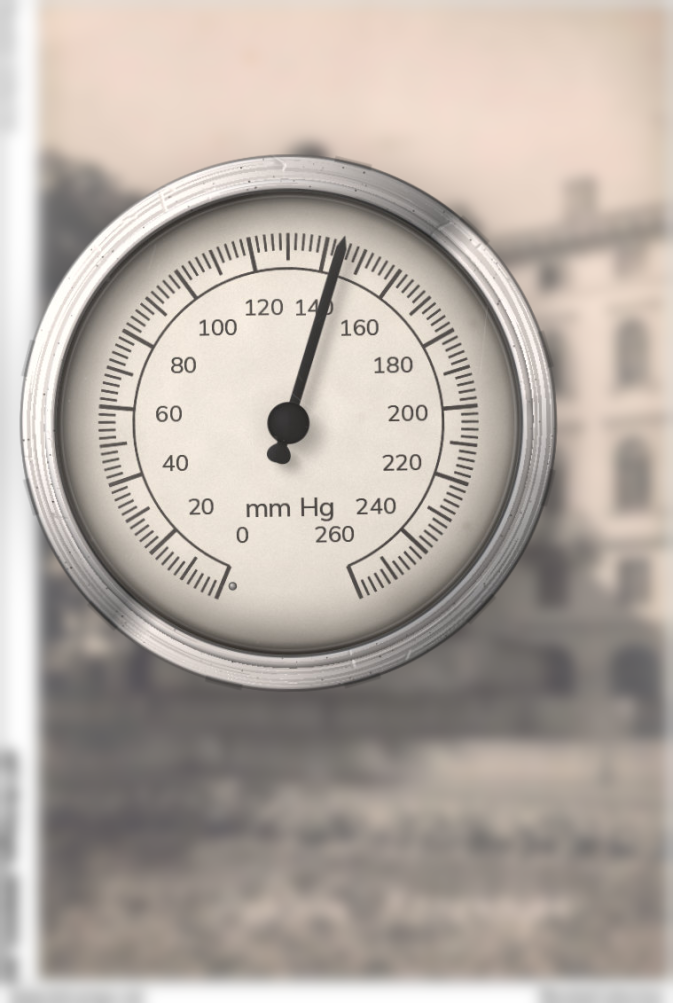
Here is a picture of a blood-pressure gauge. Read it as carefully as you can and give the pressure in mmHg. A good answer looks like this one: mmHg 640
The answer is mmHg 144
